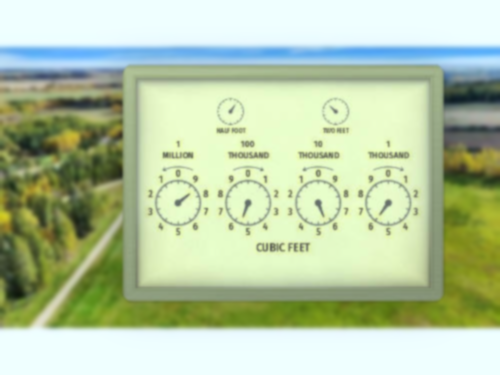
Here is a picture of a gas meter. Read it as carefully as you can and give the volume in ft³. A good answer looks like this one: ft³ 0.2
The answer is ft³ 855600
